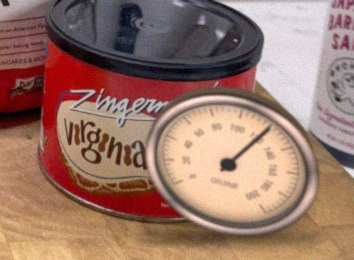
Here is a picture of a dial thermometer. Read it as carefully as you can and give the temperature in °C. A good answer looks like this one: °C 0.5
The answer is °C 120
